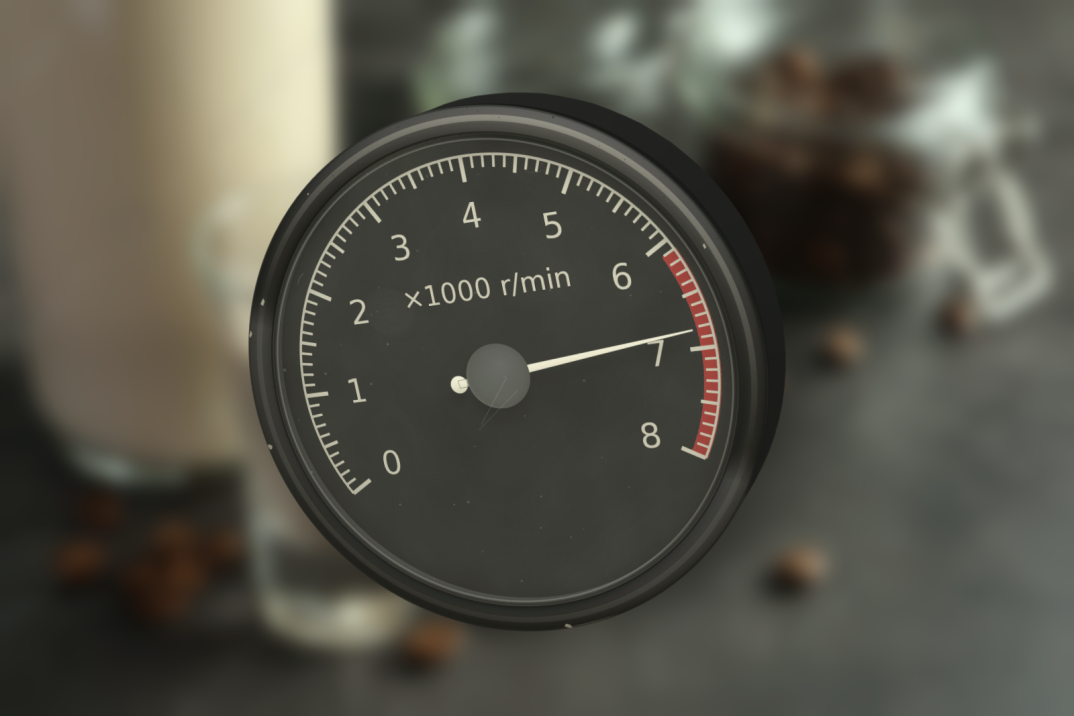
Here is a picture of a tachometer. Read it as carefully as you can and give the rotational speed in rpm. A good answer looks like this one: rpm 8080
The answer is rpm 6800
